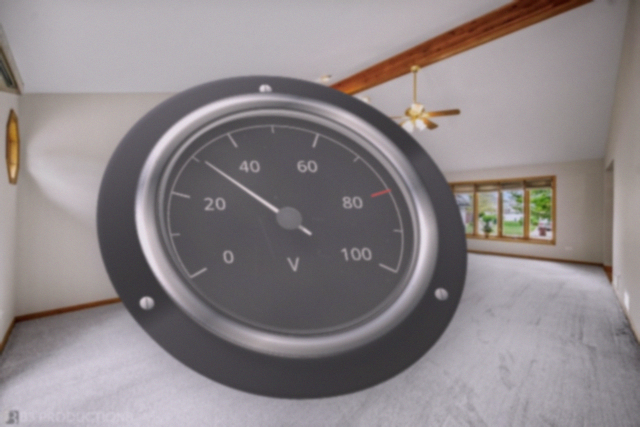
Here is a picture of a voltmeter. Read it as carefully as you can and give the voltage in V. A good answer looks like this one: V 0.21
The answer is V 30
